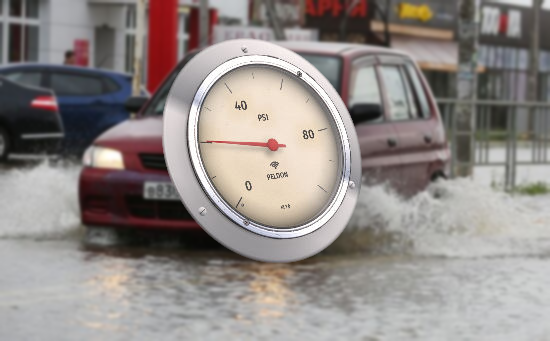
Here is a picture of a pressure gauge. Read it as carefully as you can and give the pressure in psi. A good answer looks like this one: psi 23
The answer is psi 20
